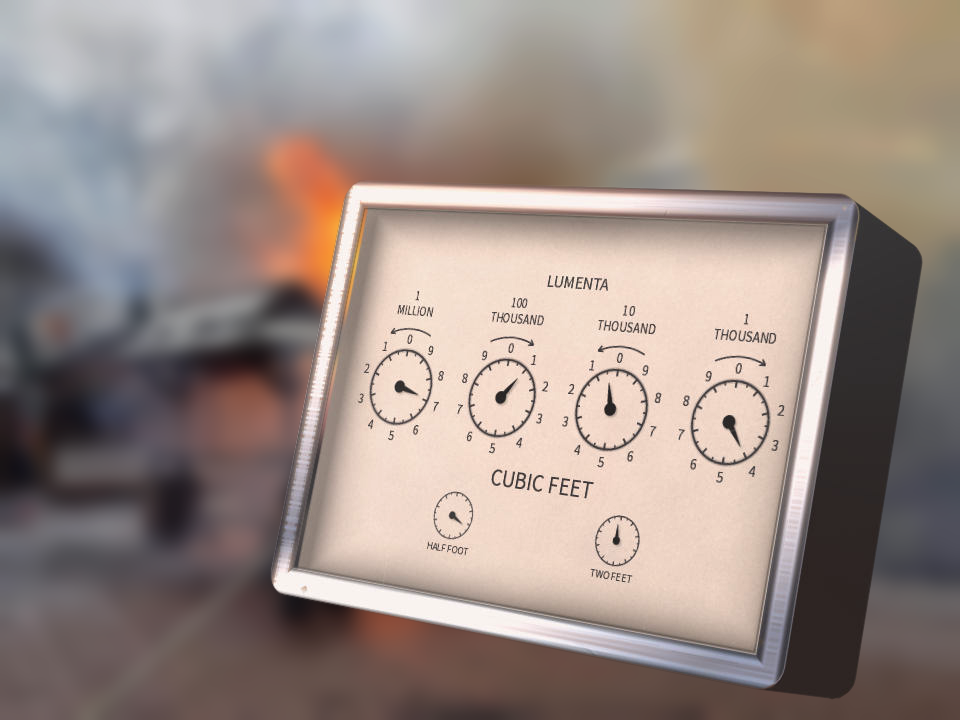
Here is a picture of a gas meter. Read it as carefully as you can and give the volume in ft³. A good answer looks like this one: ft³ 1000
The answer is ft³ 710400
